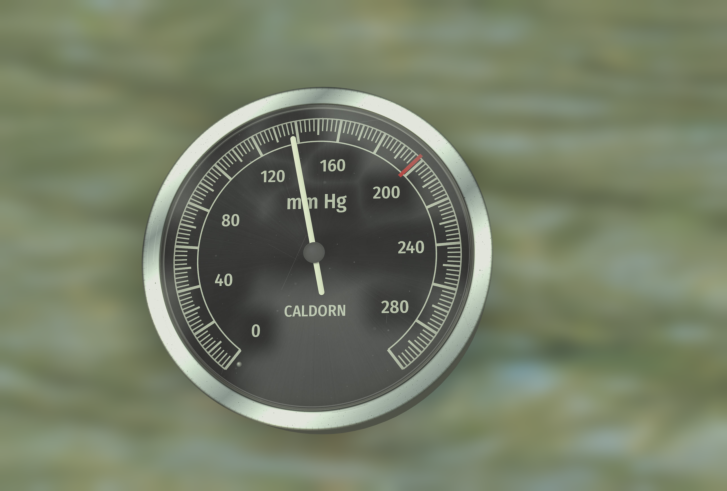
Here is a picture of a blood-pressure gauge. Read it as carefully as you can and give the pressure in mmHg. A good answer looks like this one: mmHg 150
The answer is mmHg 138
